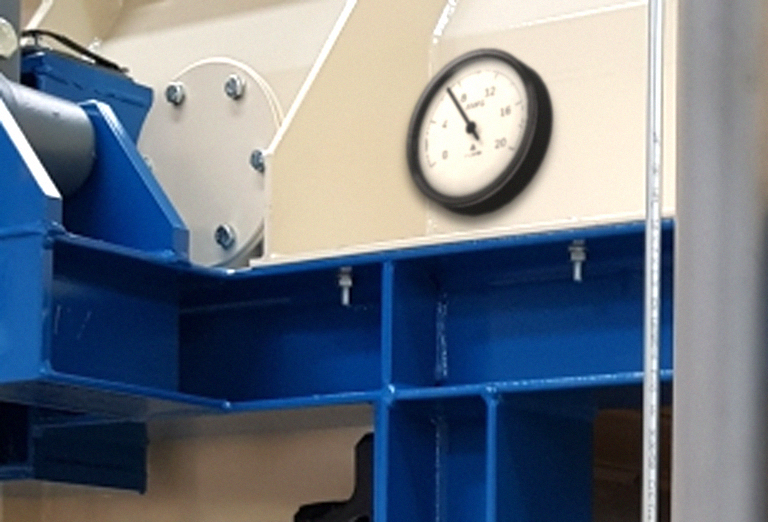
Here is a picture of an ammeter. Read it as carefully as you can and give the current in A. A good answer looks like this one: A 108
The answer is A 7
